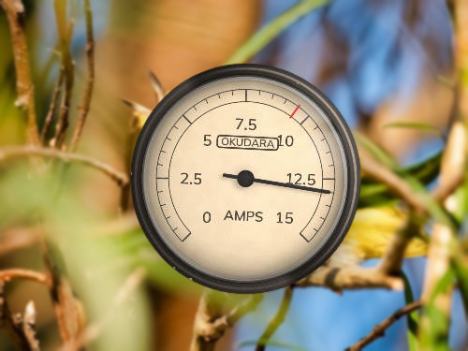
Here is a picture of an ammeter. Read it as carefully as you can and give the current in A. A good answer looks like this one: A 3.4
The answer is A 13
